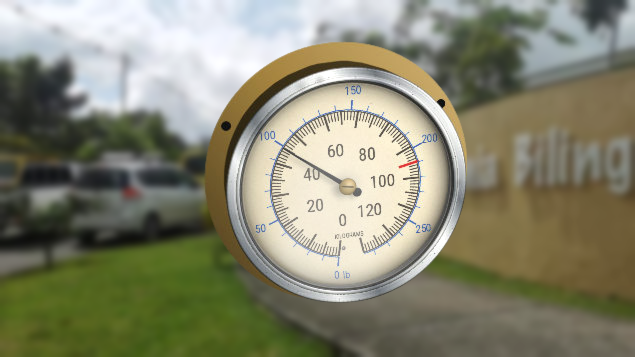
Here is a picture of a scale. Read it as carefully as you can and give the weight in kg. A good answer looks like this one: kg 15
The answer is kg 45
